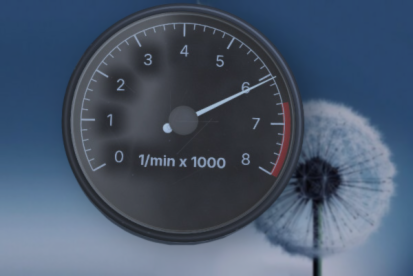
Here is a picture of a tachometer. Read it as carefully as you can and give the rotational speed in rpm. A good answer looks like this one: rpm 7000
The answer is rpm 6100
